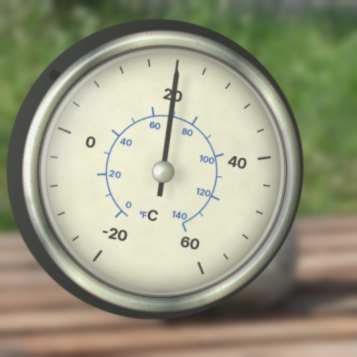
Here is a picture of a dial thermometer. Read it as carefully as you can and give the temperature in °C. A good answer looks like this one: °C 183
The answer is °C 20
